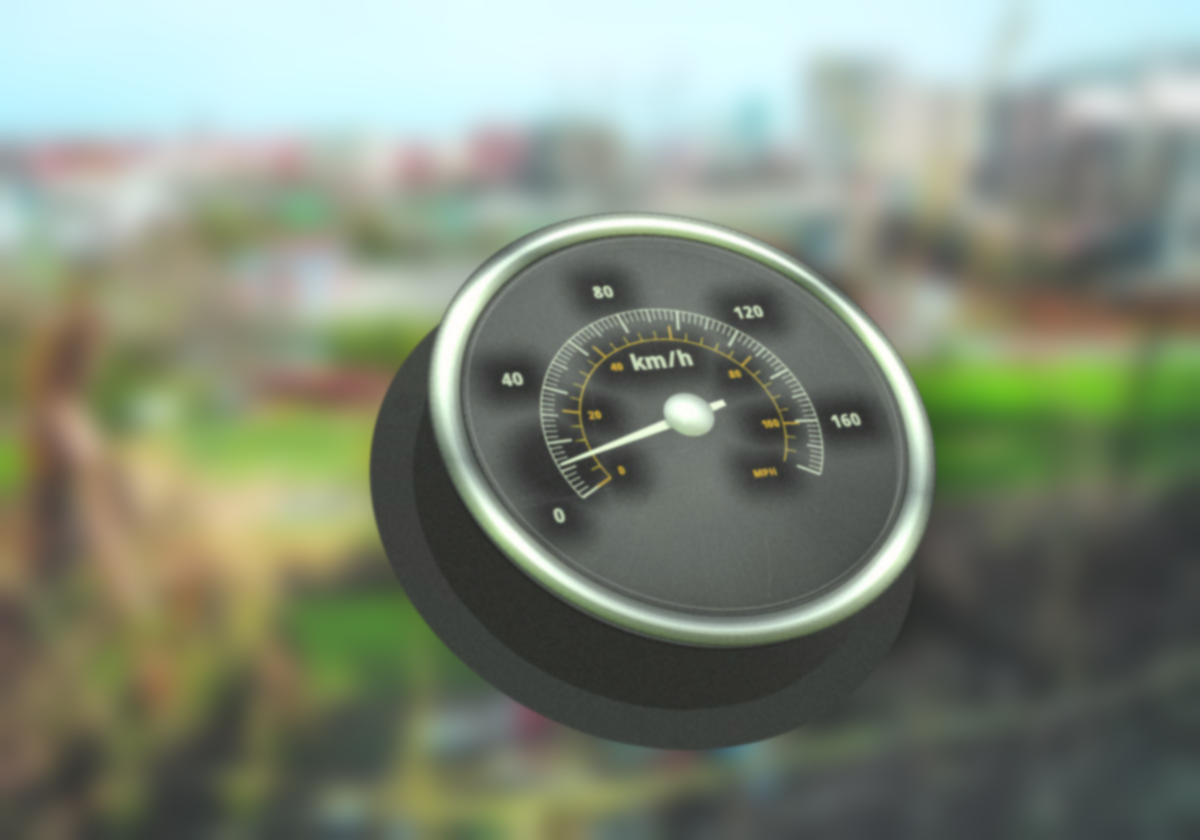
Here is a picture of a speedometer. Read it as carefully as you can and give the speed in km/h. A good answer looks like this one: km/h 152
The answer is km/h 10
